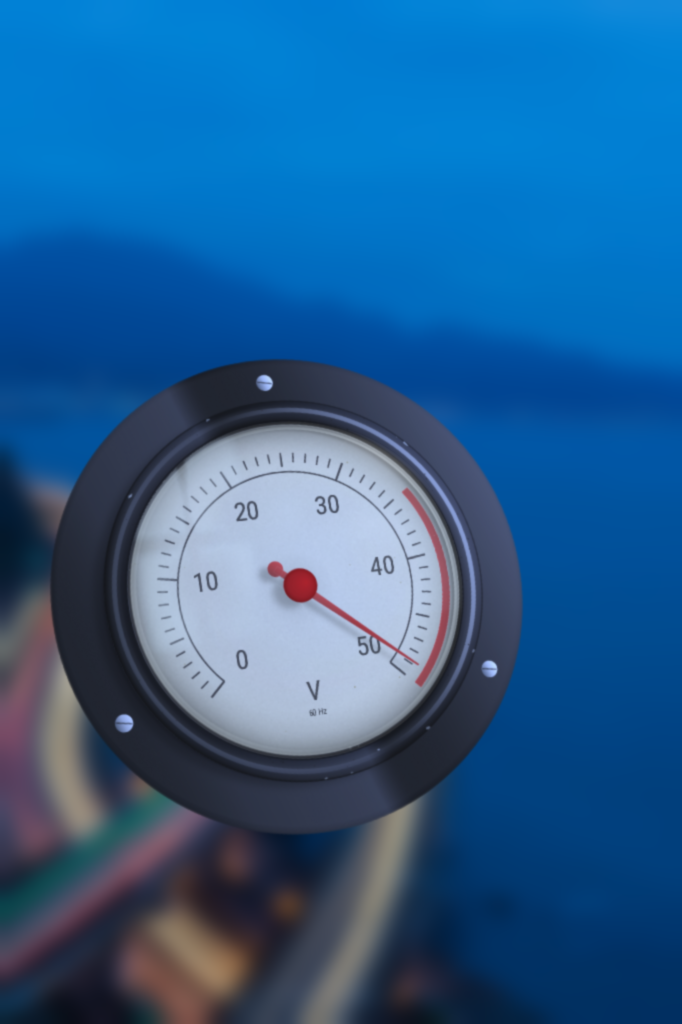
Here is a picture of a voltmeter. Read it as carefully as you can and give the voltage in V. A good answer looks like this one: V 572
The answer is V 49
